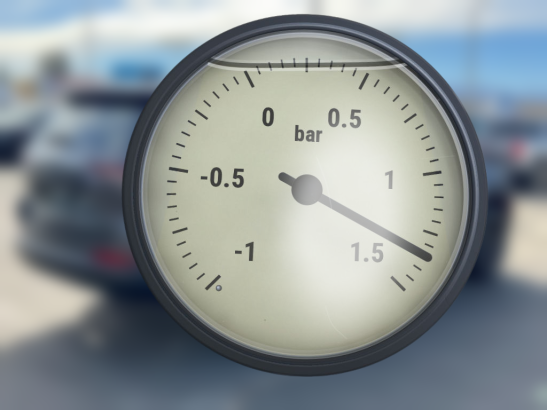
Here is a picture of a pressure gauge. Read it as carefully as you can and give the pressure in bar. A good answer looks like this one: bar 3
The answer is bar 1.35
